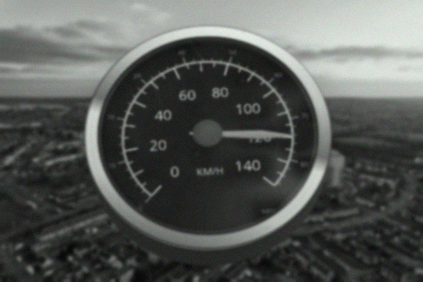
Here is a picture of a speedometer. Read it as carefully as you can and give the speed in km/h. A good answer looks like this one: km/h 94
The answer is km/h 120
